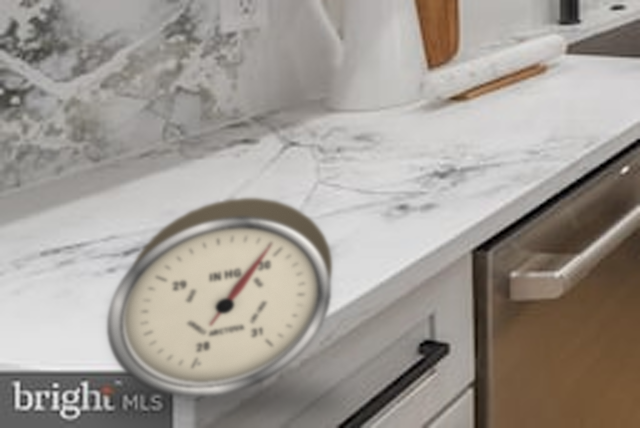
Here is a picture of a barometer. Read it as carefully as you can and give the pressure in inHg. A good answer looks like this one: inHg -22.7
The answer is inHg 29.9
